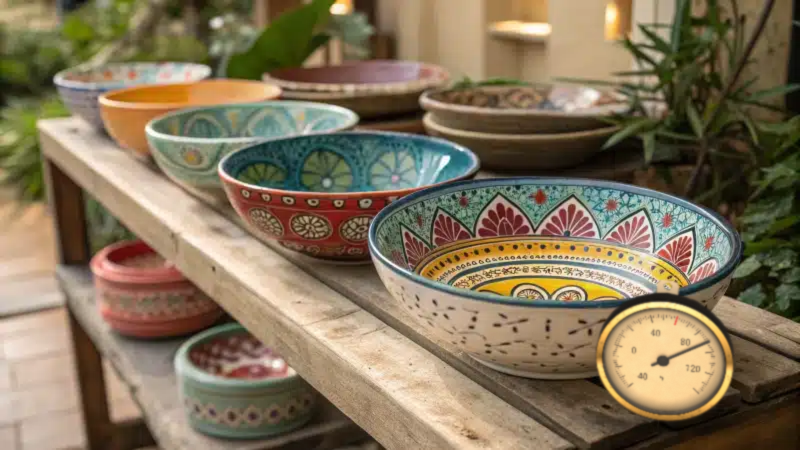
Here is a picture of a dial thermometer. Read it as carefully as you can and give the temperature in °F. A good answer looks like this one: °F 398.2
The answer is °F 90
